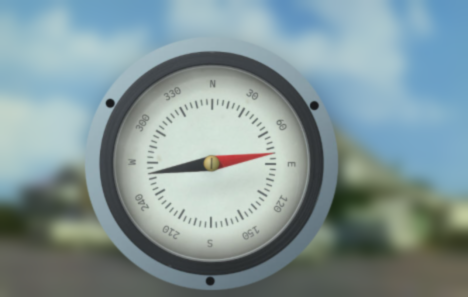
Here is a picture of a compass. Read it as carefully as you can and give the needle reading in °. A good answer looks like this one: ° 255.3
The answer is ° 80
